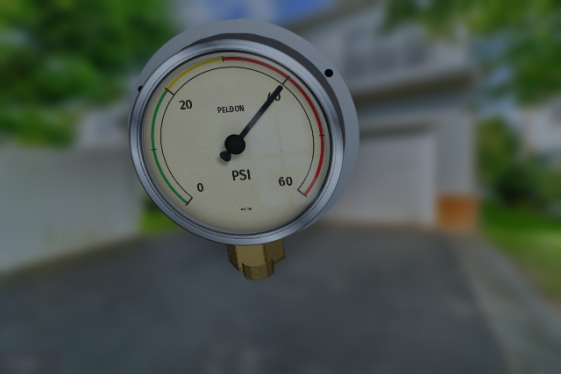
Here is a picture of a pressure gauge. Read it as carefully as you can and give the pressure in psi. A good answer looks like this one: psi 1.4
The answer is psi 40
